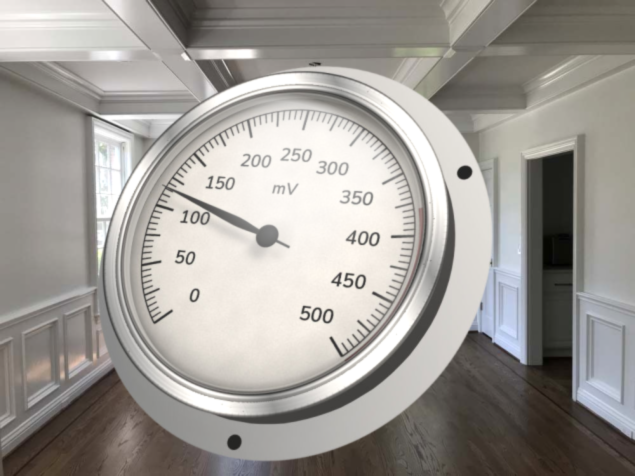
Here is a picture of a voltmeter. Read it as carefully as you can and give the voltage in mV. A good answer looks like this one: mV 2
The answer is mV 115
